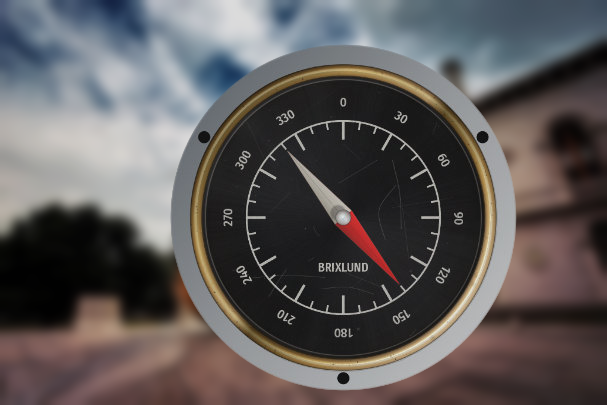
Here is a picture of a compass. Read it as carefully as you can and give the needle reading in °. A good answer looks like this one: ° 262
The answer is ° 140
